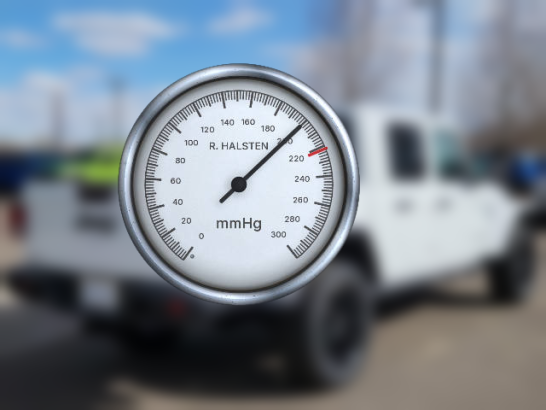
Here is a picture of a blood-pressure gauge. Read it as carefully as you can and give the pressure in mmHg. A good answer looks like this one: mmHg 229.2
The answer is mmHg 200
